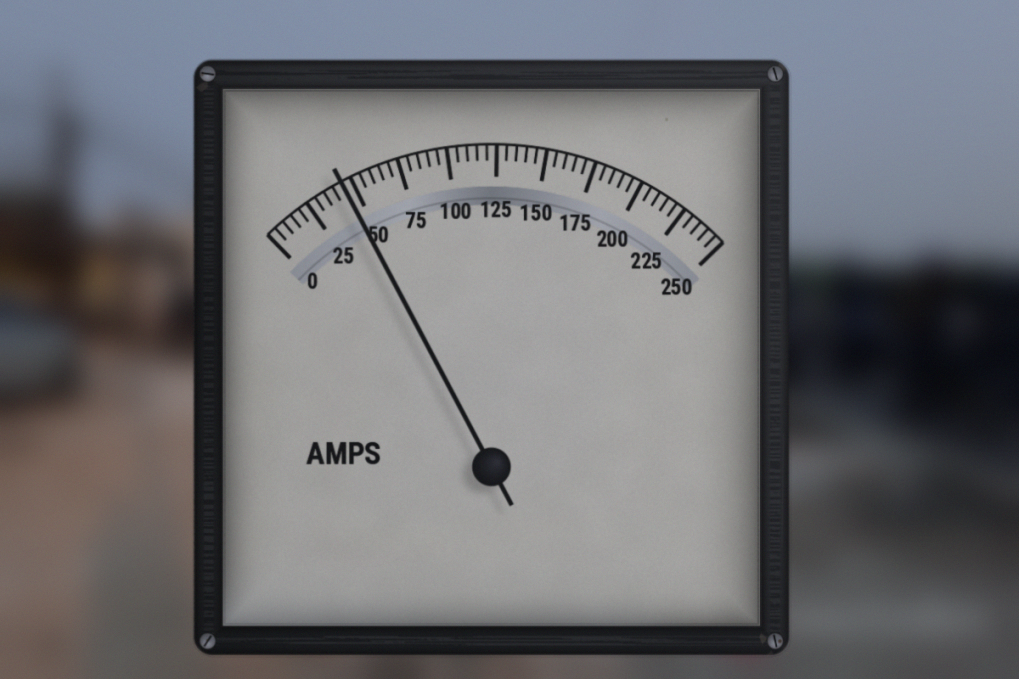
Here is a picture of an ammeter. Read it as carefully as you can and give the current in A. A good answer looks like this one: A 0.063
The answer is A 45
